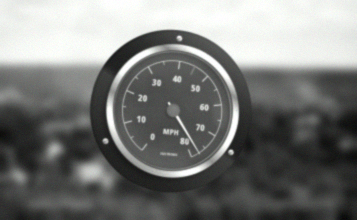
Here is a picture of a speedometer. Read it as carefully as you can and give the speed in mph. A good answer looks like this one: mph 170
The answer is mph 77.5
